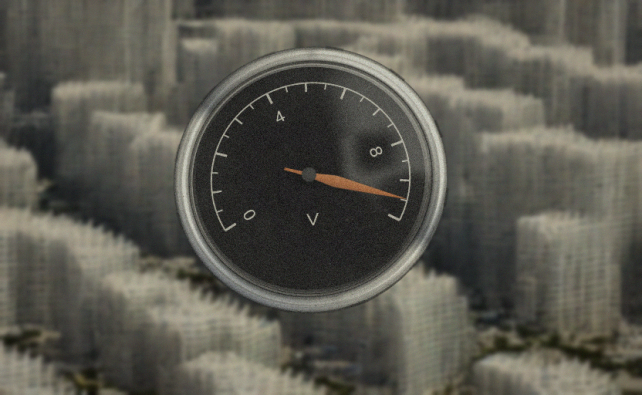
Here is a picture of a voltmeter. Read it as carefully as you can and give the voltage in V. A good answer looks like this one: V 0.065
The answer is V 9.5
